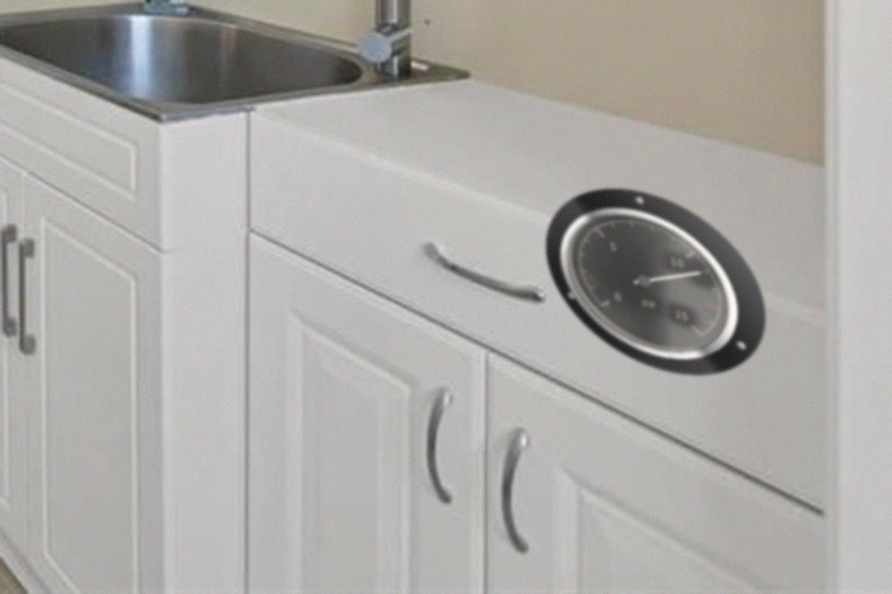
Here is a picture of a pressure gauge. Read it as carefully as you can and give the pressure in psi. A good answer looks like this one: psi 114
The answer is psi 11
